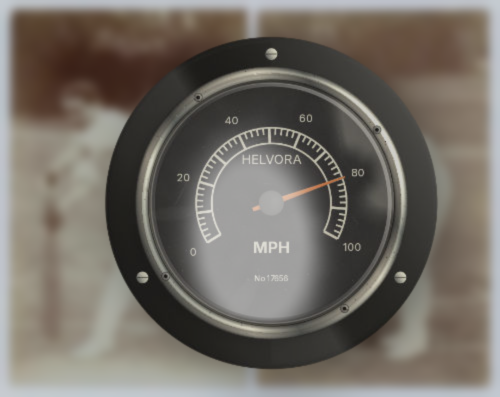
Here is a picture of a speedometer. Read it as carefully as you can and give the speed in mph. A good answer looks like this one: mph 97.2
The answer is mph 80
